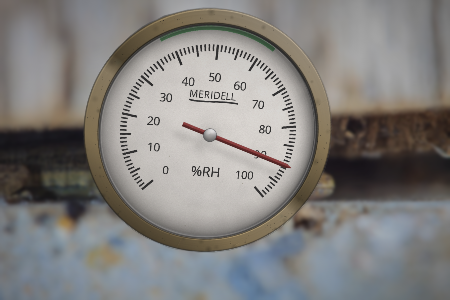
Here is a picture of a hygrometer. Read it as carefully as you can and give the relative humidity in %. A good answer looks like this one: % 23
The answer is % 90
